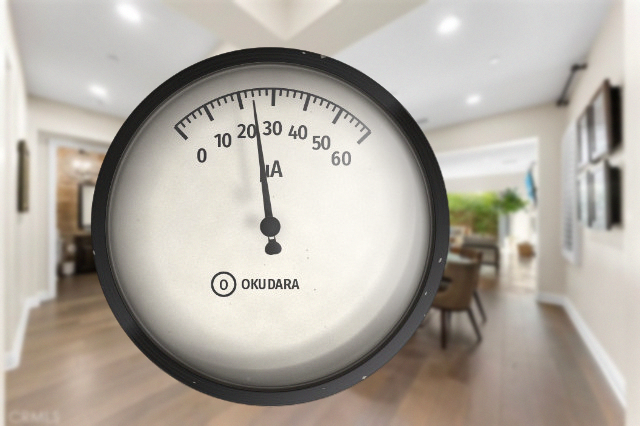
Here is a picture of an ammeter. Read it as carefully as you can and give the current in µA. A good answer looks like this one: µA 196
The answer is µA 24
